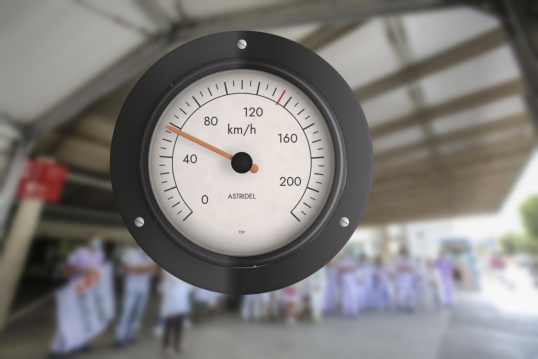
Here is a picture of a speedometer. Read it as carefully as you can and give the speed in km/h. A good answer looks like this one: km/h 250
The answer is km/h 57.5
